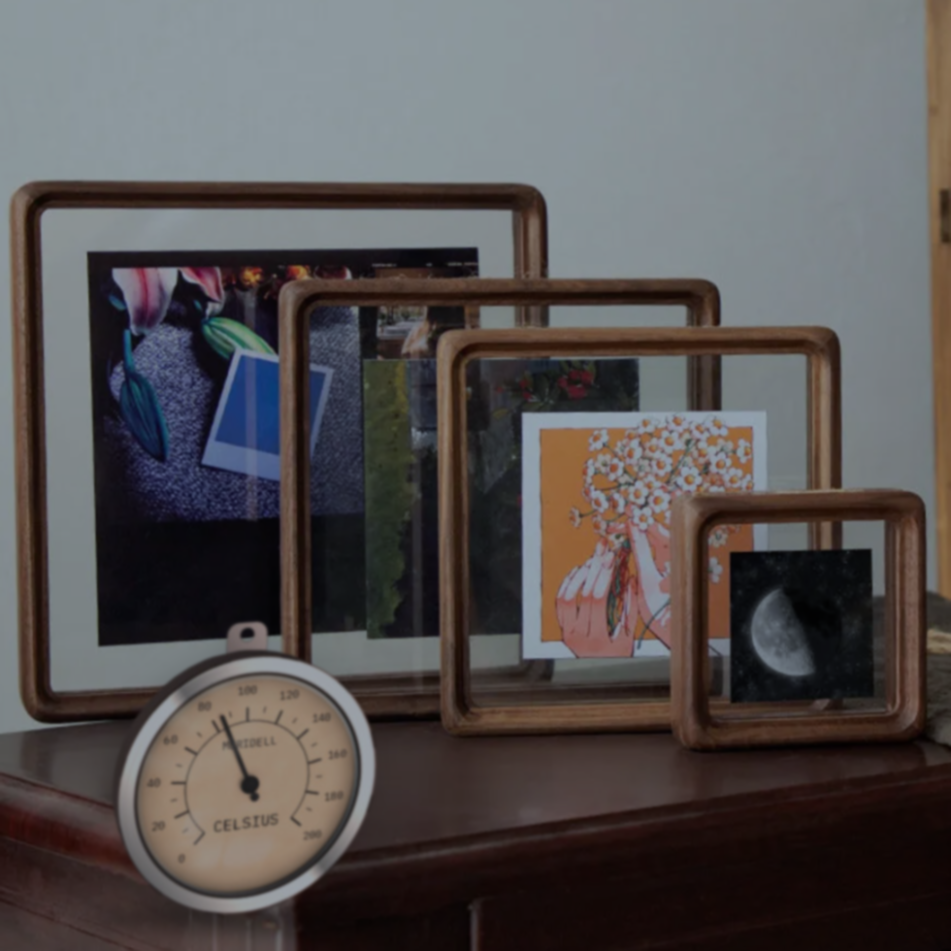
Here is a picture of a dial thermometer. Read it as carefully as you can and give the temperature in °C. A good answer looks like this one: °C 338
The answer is °C 85
